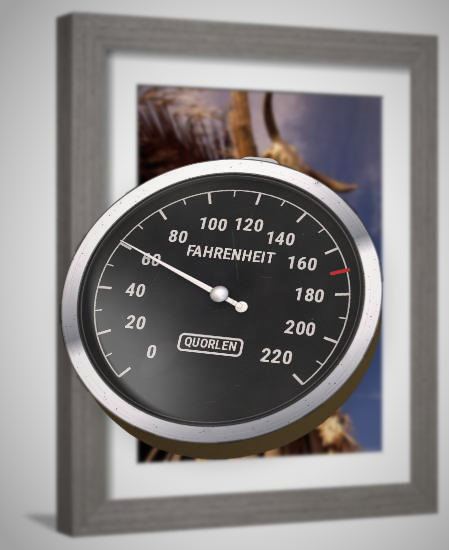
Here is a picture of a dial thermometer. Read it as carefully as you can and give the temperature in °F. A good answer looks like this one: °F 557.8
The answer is °F 60
